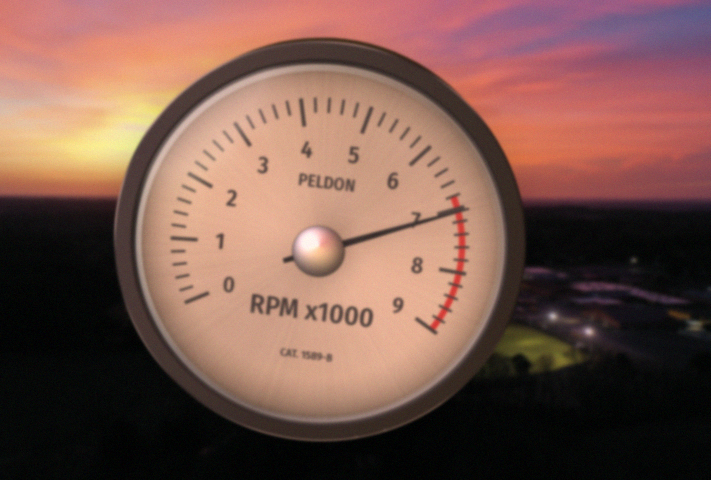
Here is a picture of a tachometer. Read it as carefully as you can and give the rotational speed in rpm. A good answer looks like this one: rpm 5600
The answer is rpm 7000
